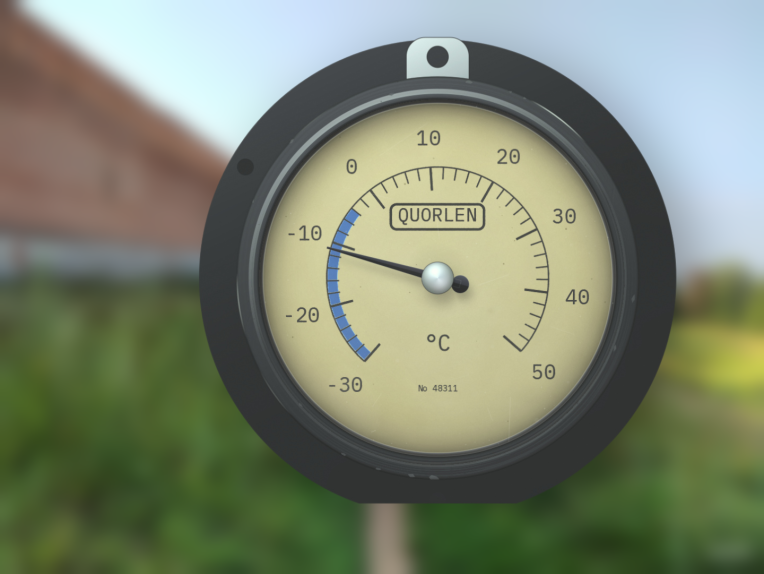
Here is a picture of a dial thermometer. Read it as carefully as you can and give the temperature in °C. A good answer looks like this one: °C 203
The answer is °C -11
